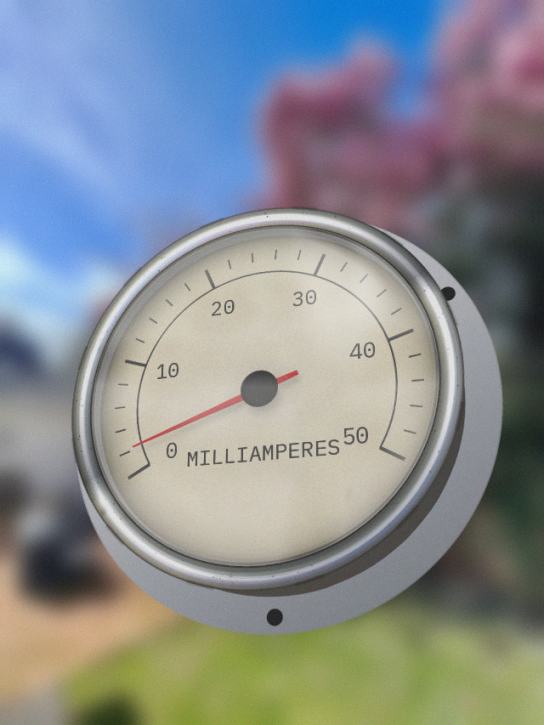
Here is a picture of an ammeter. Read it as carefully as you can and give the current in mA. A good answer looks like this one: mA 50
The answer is mA 2
